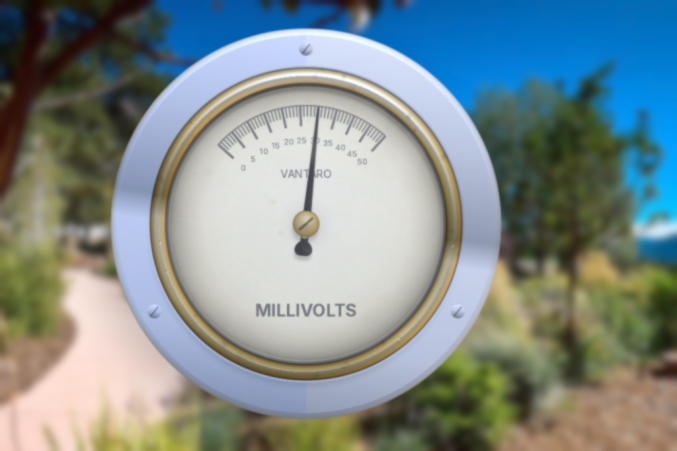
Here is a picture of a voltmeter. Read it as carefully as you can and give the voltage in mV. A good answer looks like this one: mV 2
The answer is mV 30
